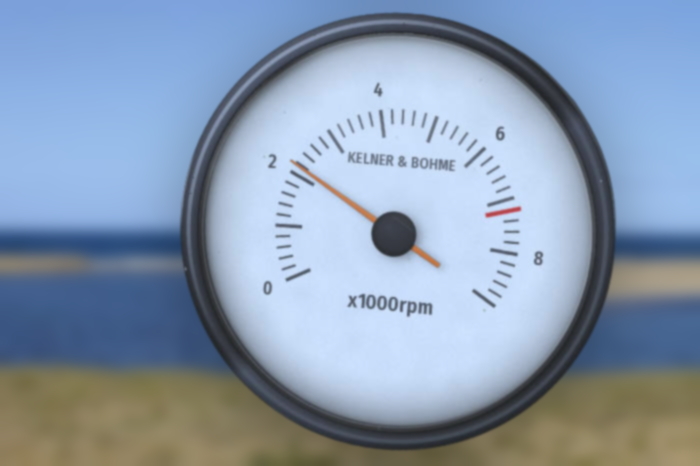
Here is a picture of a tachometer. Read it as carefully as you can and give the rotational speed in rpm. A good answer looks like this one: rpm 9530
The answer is rpm 2200
